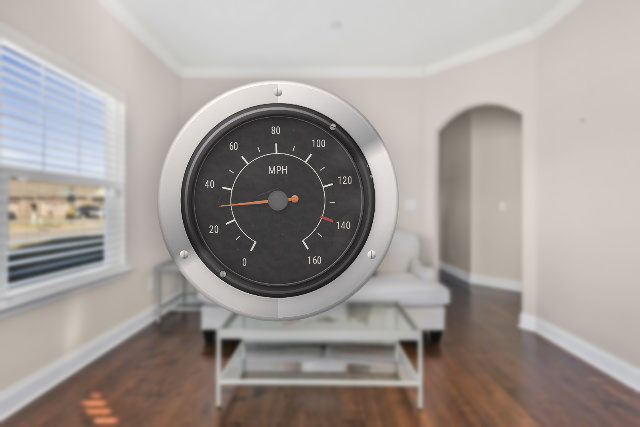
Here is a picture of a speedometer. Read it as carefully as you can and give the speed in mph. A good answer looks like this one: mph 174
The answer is mph 30
